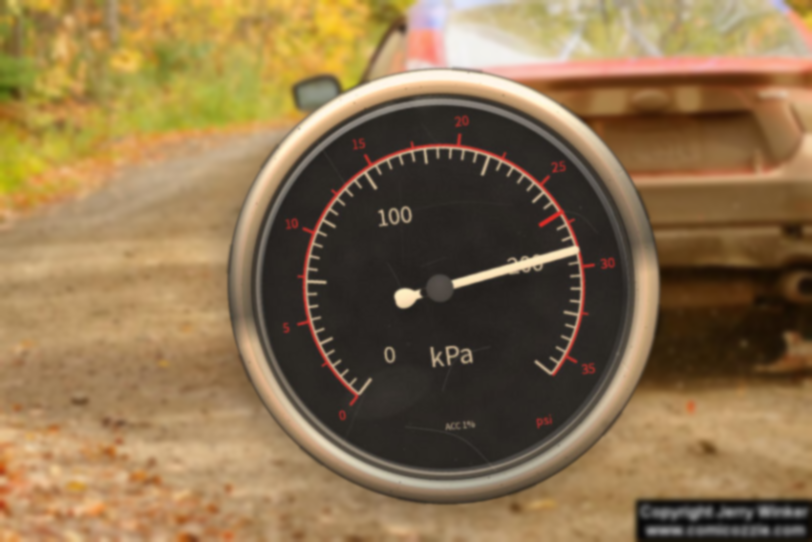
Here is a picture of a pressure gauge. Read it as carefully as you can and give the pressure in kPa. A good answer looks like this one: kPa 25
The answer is kPa 200
